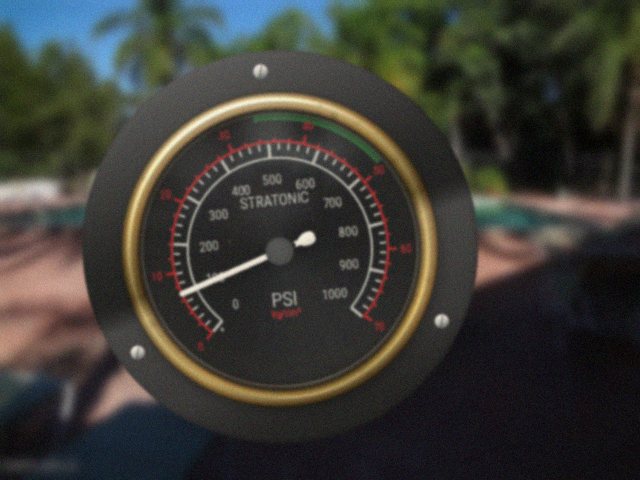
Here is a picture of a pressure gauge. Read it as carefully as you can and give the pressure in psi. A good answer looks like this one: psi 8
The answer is psi 100
